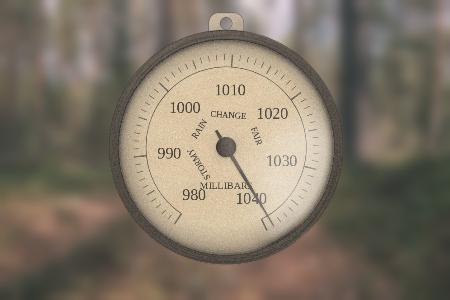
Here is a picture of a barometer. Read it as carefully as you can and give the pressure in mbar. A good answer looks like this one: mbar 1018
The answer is mbar 1039
